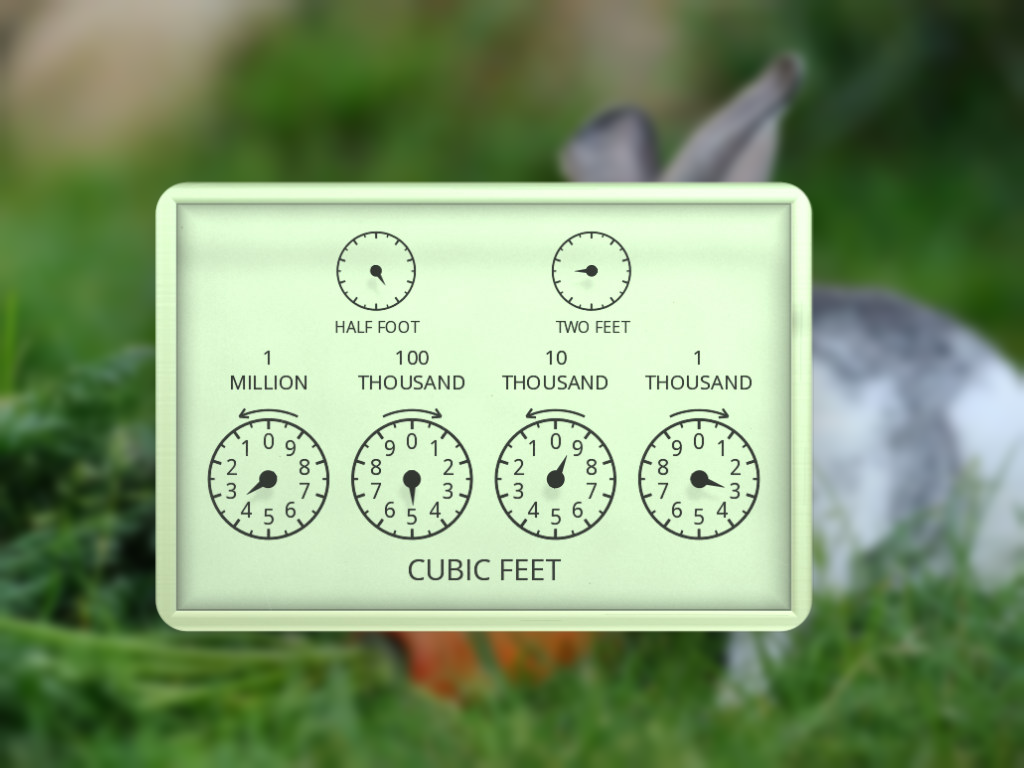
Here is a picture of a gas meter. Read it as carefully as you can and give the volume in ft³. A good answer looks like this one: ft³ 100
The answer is ft³ 349300
